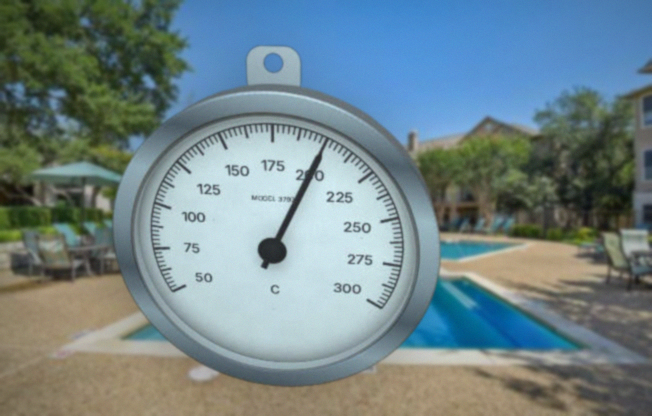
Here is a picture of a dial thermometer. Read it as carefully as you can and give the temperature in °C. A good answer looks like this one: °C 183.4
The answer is °C 200
